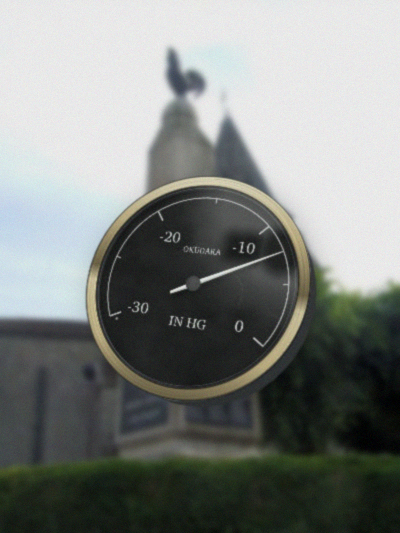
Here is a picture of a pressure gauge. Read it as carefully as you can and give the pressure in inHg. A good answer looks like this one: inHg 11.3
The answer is inHg -7.5
